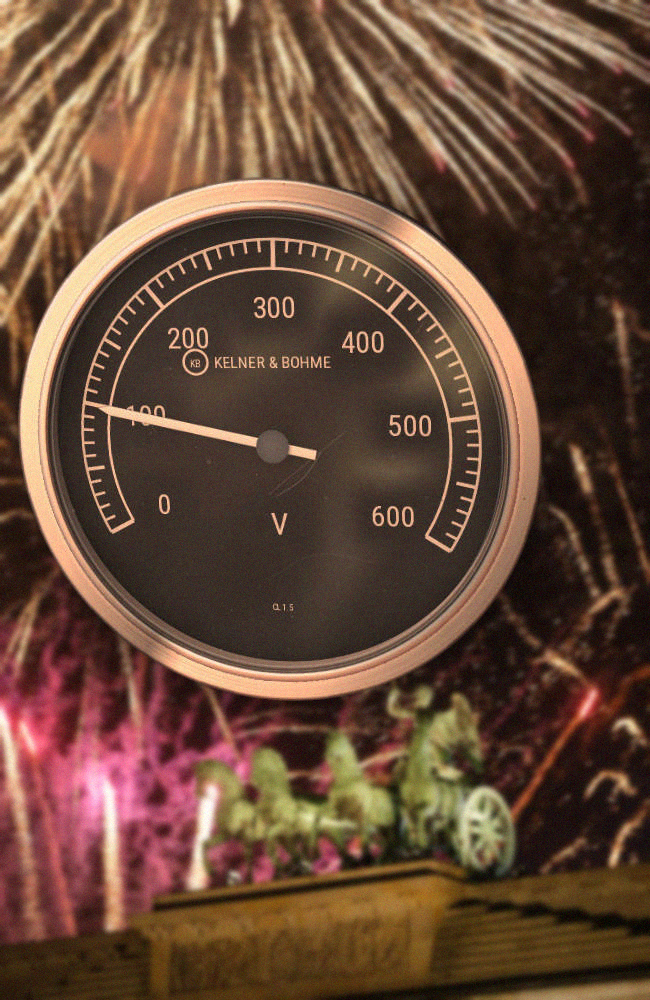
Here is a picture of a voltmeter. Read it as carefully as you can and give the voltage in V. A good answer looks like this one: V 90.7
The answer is V 100
